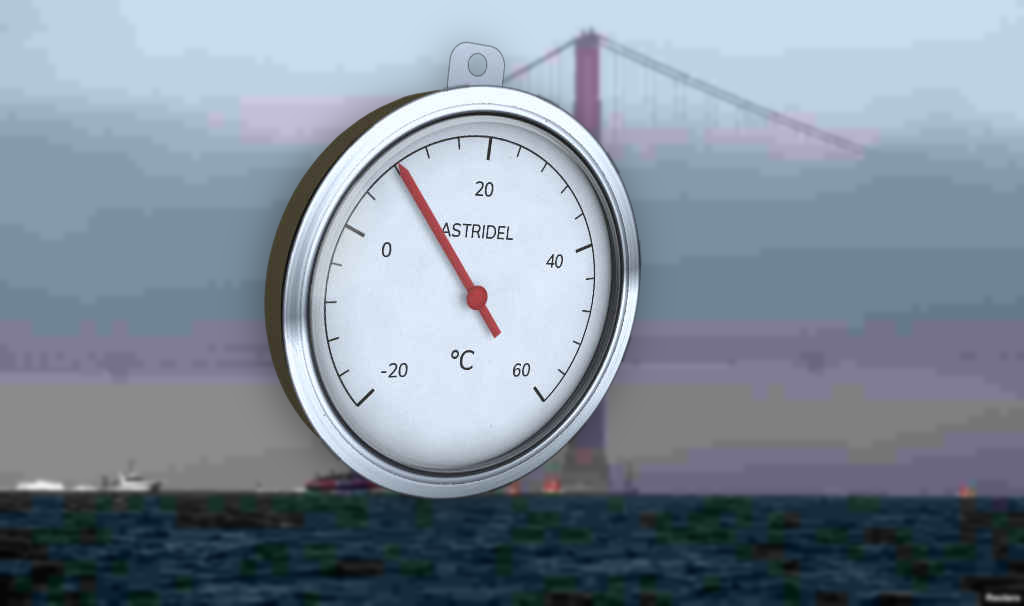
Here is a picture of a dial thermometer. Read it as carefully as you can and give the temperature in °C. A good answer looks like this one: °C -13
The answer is °C 8
